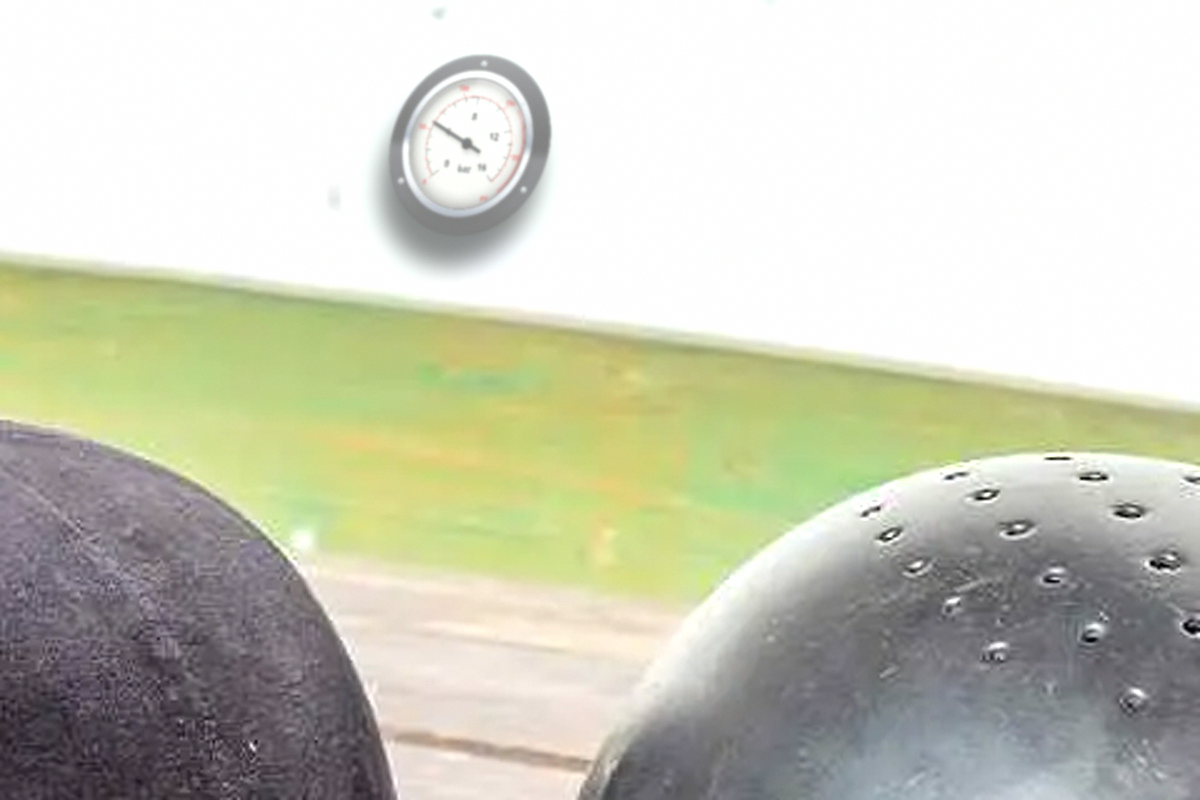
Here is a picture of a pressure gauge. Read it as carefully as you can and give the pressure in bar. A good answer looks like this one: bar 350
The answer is bar 4
